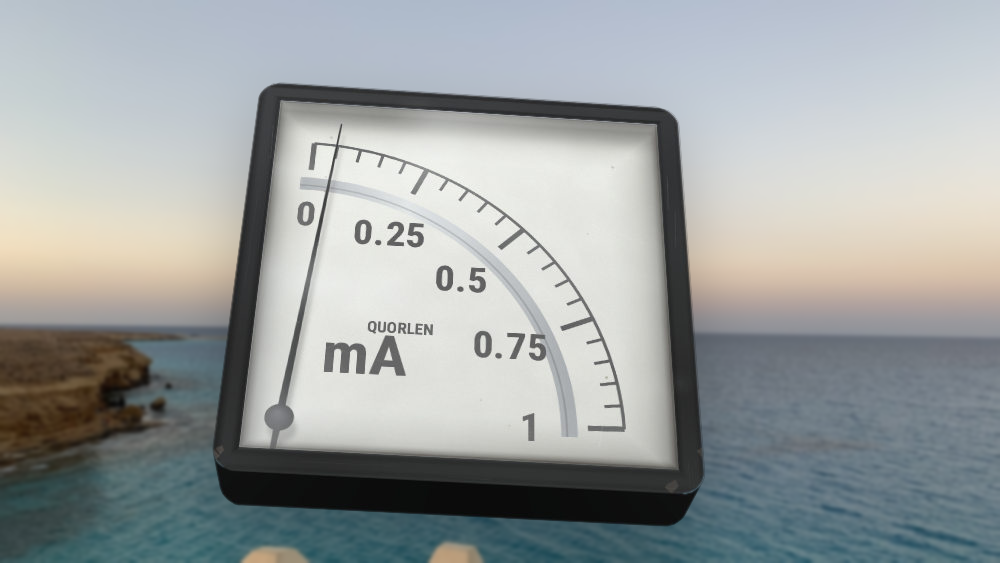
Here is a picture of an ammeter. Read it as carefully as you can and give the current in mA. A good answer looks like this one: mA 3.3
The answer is mA 0.05
